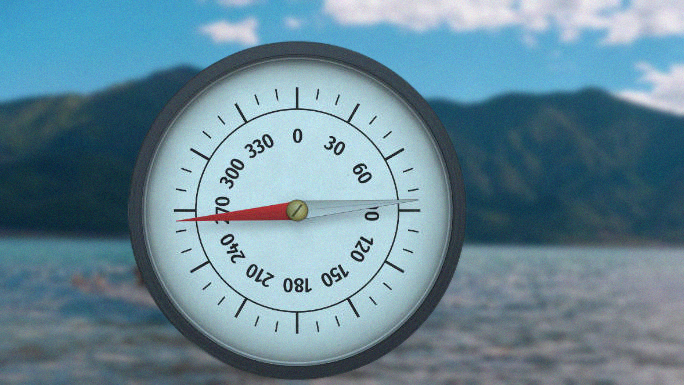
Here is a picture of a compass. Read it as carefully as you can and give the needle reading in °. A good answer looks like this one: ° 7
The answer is ° 265
